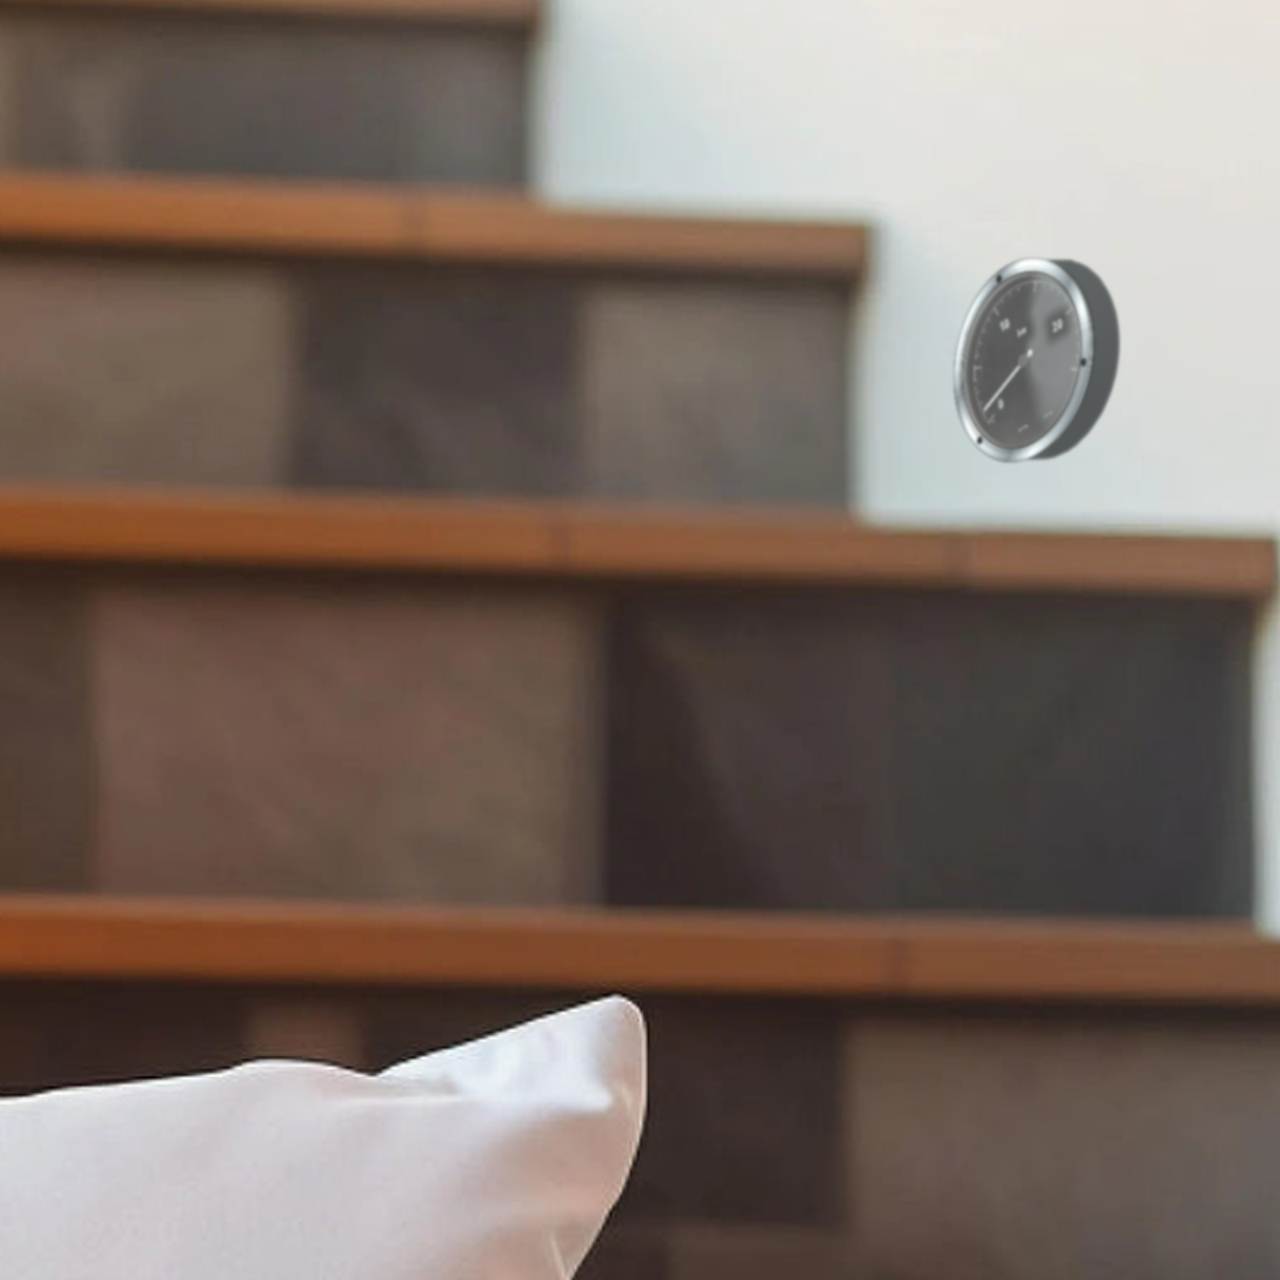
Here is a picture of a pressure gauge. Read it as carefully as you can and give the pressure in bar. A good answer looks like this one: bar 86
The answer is bar 1
